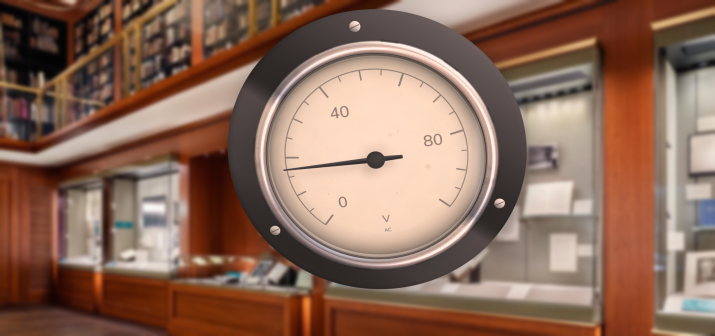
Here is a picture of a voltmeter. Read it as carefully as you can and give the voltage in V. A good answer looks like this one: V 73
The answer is V 17.5
